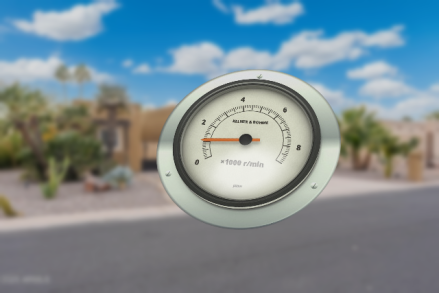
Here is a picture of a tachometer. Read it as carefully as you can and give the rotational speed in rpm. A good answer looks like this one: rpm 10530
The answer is rpm 1000
